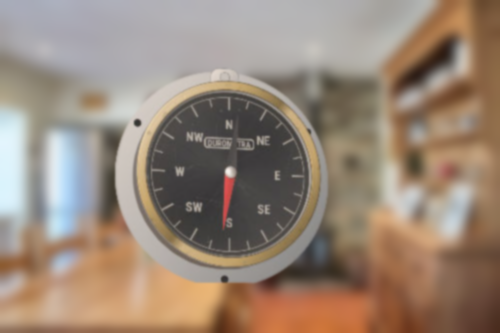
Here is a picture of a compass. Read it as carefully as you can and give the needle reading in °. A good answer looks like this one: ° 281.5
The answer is ° 187.5
